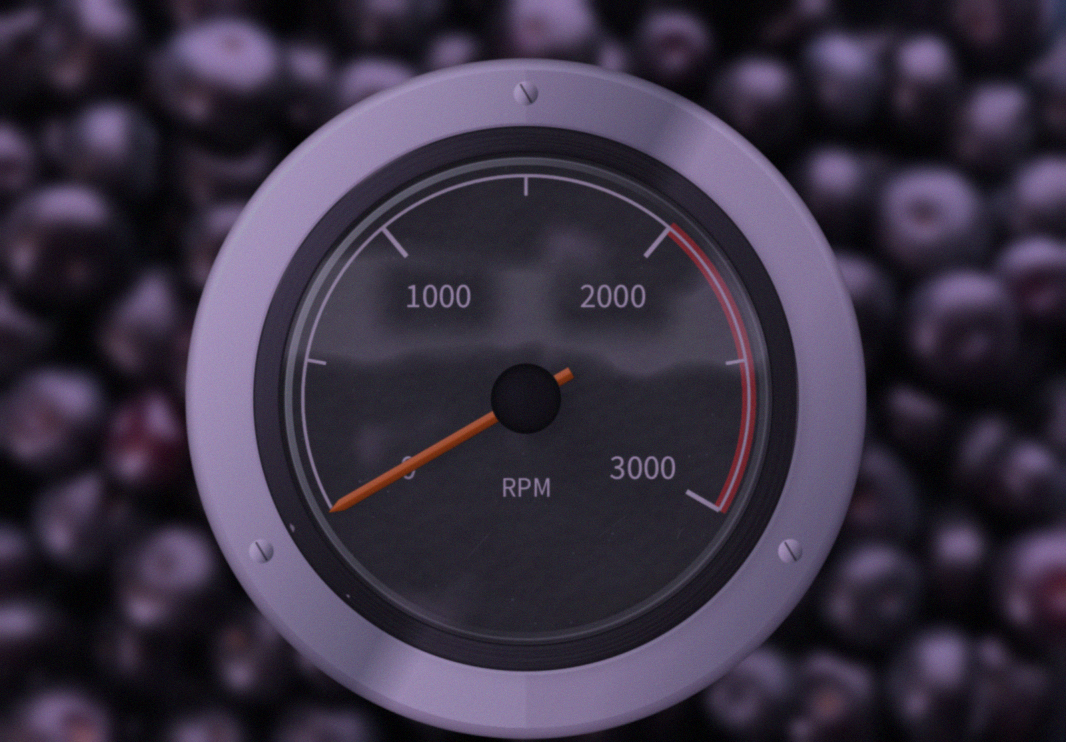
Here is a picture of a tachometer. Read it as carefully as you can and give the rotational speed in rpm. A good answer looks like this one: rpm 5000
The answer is rpm 0
